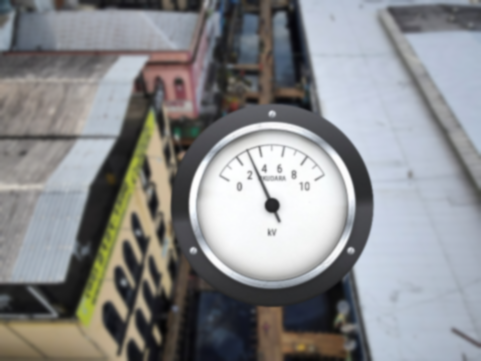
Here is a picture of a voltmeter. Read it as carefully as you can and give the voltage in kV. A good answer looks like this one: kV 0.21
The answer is kV 3
